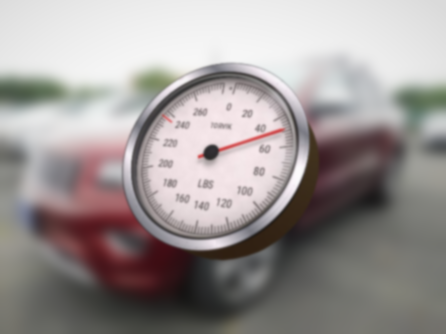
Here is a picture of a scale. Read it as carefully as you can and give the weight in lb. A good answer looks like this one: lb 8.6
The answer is lb 50
